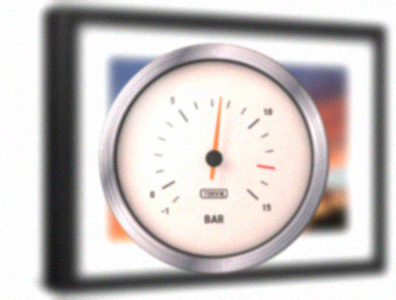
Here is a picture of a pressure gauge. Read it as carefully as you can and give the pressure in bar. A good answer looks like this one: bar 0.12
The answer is bar 7.5
